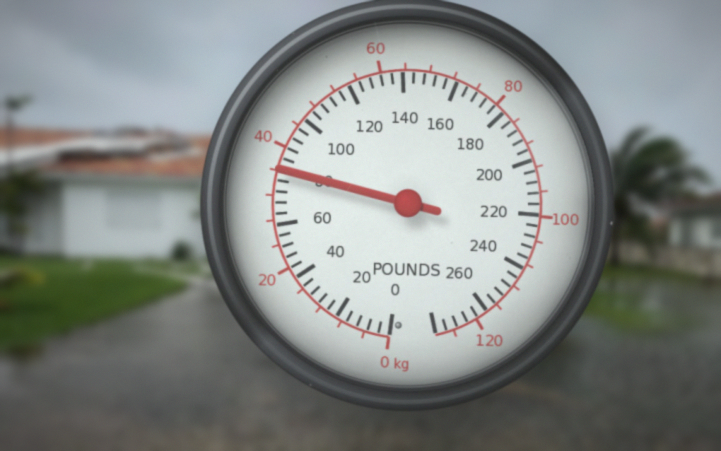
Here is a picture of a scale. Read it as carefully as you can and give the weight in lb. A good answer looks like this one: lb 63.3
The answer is lb 80
